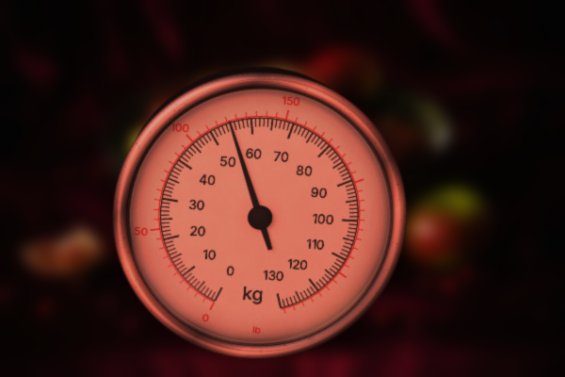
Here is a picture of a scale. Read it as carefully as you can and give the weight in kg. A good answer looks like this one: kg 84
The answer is kg 55
